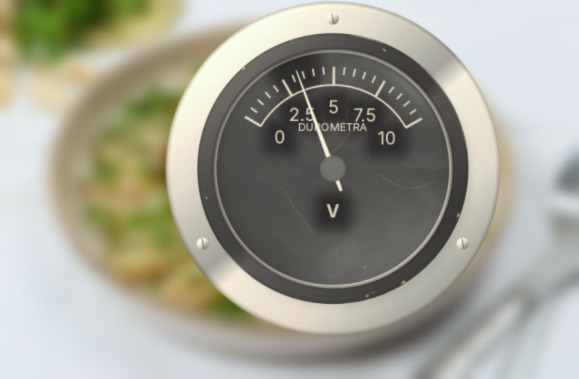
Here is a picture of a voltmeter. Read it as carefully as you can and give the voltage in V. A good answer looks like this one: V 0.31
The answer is V 3.25
